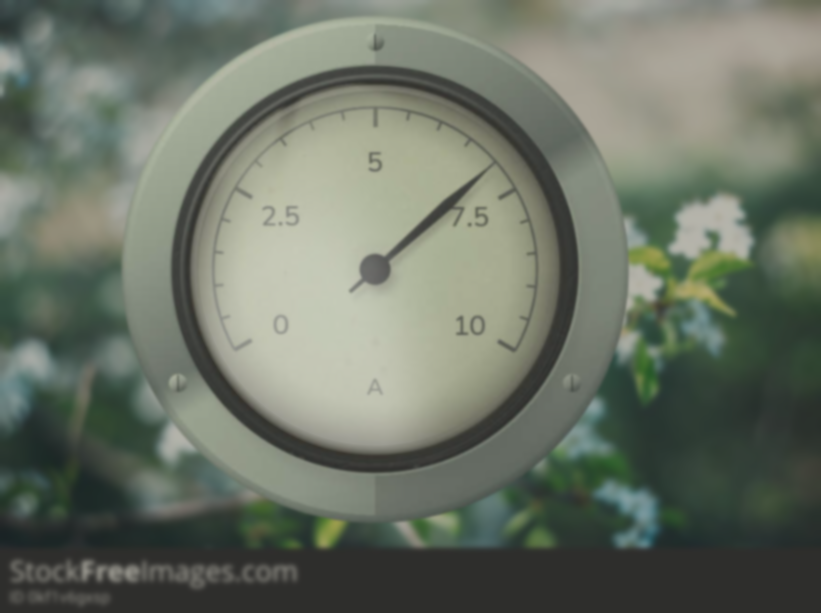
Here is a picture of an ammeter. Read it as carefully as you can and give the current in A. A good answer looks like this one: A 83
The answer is A 7
